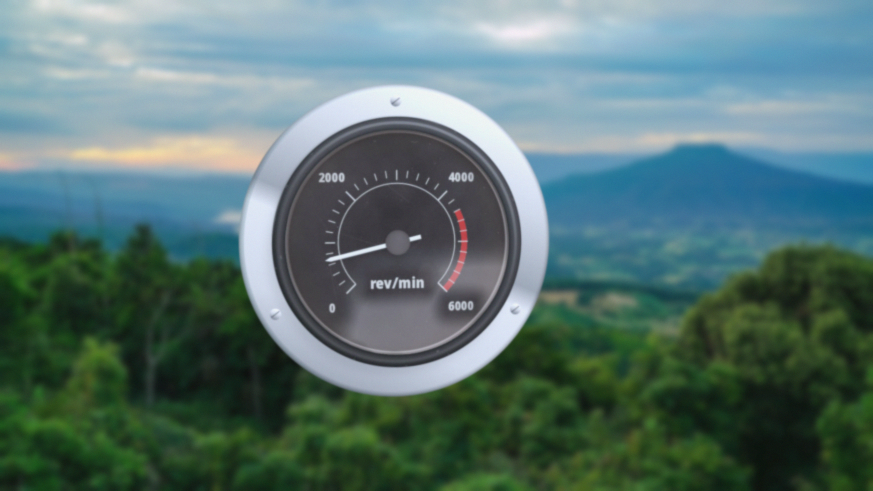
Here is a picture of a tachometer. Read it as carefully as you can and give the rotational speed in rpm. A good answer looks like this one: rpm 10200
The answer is rpm 700
